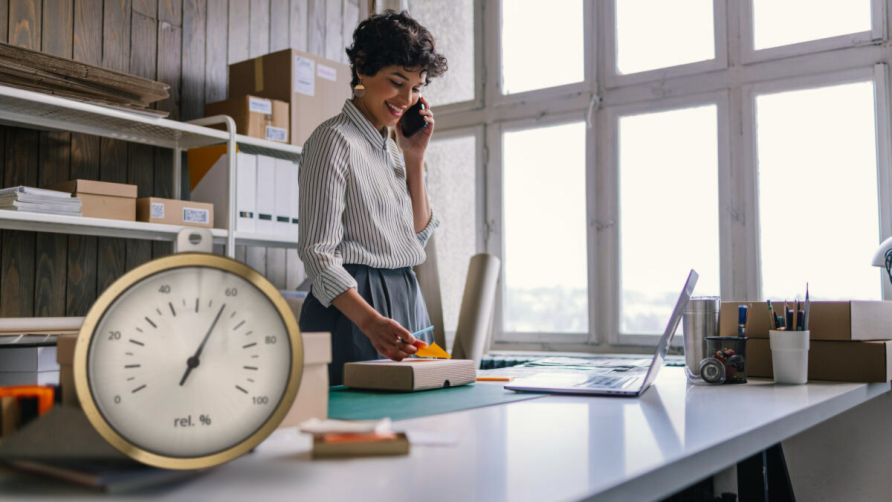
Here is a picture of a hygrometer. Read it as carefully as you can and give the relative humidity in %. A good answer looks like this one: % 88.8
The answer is % 60
